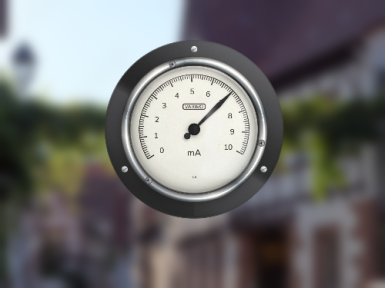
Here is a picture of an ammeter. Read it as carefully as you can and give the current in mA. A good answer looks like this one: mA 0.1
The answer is mA 7
